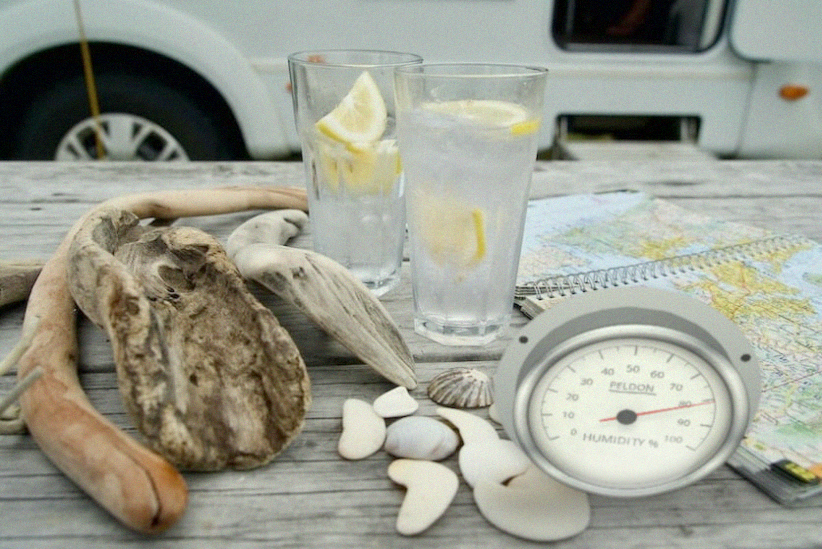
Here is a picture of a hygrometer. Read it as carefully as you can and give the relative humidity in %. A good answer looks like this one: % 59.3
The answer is % 80
